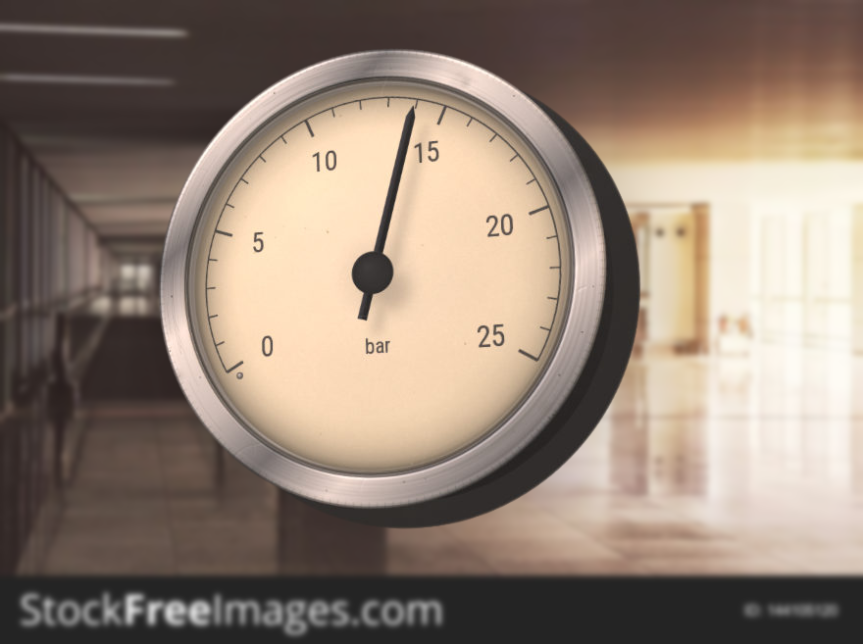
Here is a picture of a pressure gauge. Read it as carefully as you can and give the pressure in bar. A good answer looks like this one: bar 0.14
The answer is bar 14
